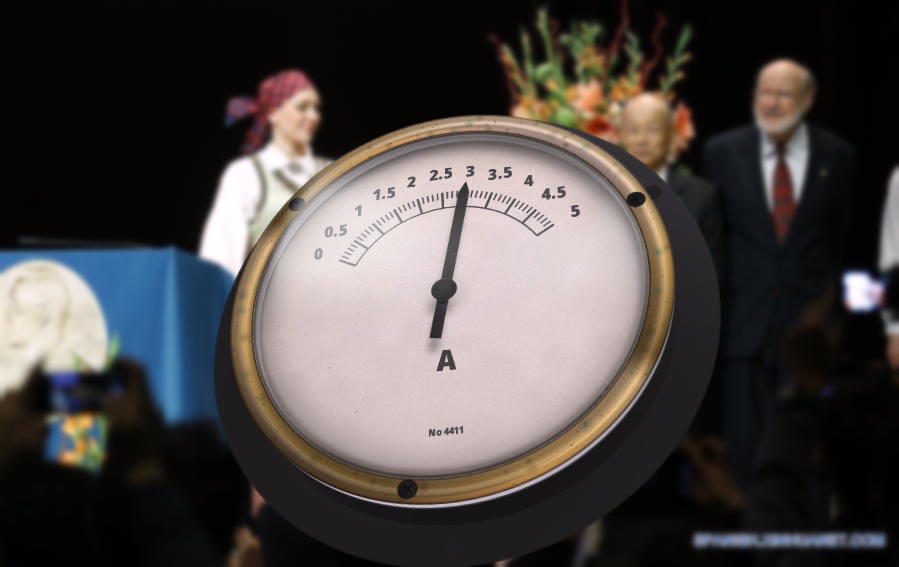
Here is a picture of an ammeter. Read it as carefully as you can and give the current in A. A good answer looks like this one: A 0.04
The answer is A 3
